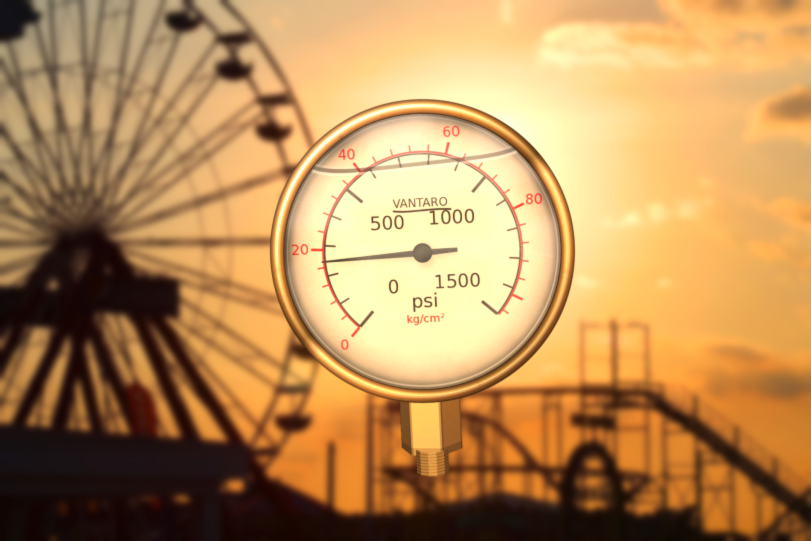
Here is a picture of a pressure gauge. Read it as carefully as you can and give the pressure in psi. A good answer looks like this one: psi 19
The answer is psi 250
